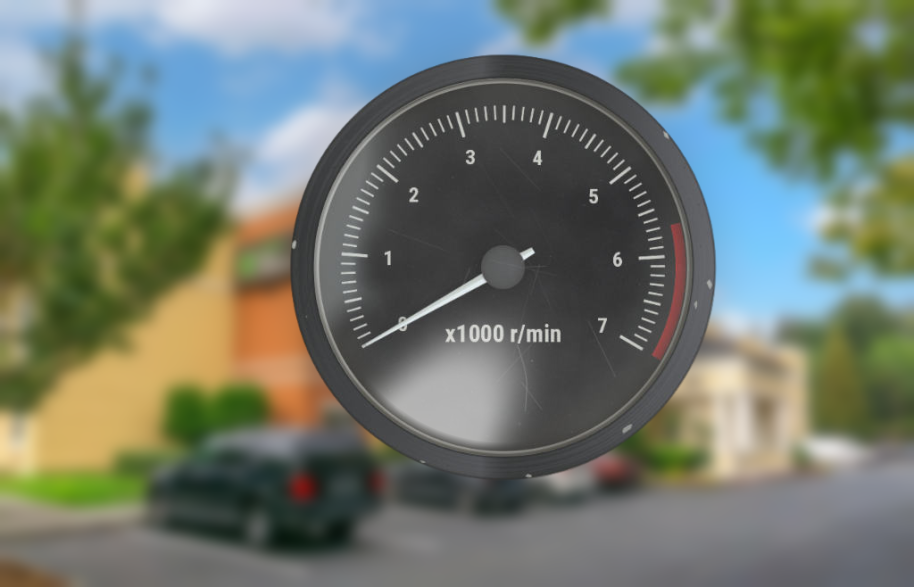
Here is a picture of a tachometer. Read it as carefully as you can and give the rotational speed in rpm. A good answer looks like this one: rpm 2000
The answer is rpm 0
